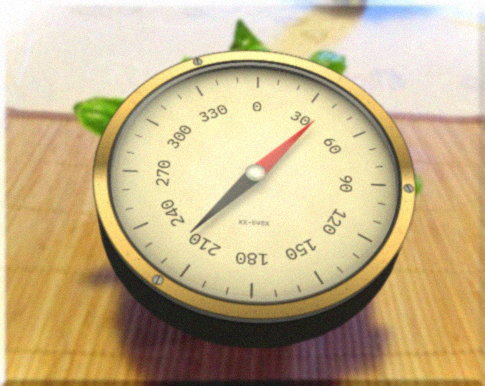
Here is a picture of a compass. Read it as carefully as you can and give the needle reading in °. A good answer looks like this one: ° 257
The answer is ° 40
